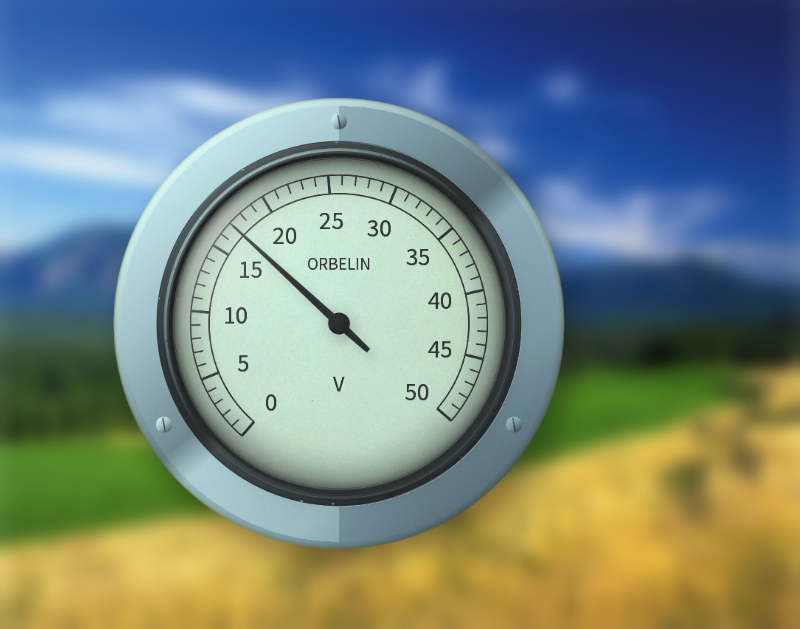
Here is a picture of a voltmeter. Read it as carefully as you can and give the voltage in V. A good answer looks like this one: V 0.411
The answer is V 17
